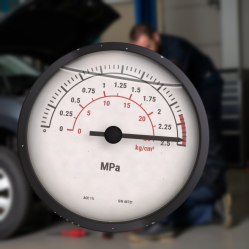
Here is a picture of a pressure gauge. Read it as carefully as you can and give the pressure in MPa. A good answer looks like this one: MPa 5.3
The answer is MPa 2.45
